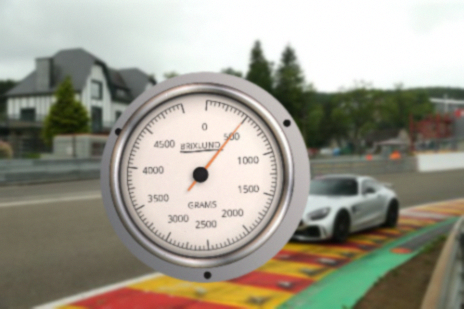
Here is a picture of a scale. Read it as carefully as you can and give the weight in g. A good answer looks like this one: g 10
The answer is g 500
